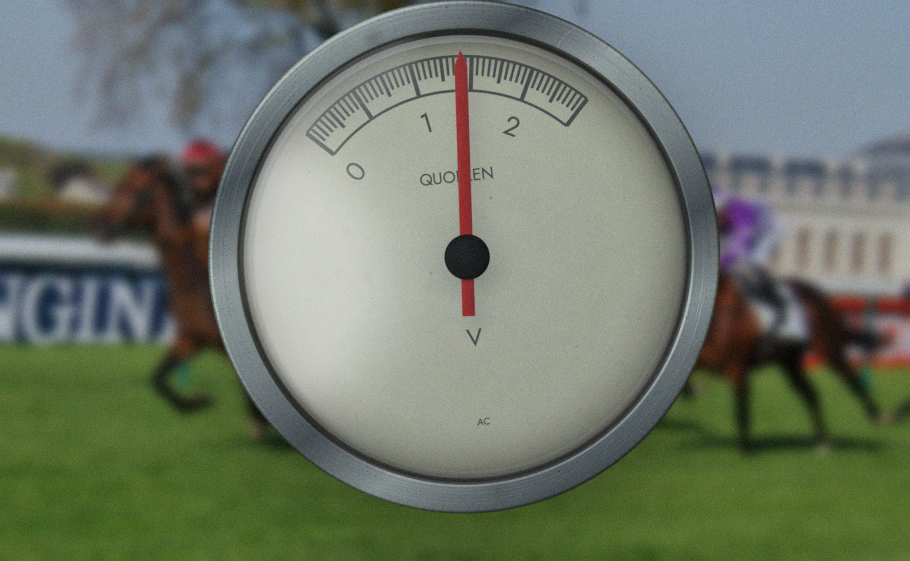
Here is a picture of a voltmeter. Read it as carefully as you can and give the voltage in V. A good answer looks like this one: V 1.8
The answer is V 1.4
